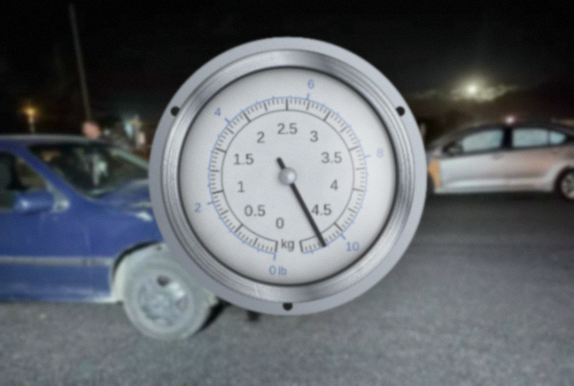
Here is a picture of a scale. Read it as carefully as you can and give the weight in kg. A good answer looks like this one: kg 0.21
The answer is kg 4.75
